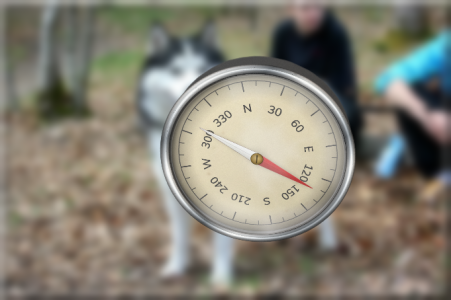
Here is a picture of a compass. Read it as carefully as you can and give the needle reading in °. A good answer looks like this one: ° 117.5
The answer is ° 130
